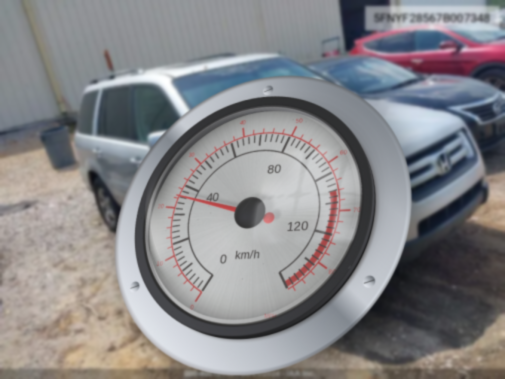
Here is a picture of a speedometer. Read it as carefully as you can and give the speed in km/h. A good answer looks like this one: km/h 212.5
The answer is km/h 36
